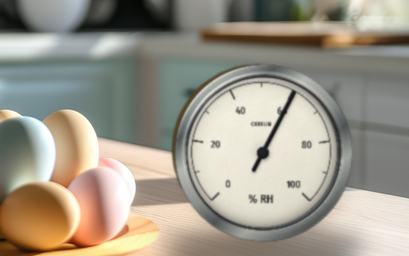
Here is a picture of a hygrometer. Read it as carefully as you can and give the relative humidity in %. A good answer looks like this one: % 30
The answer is % 60
